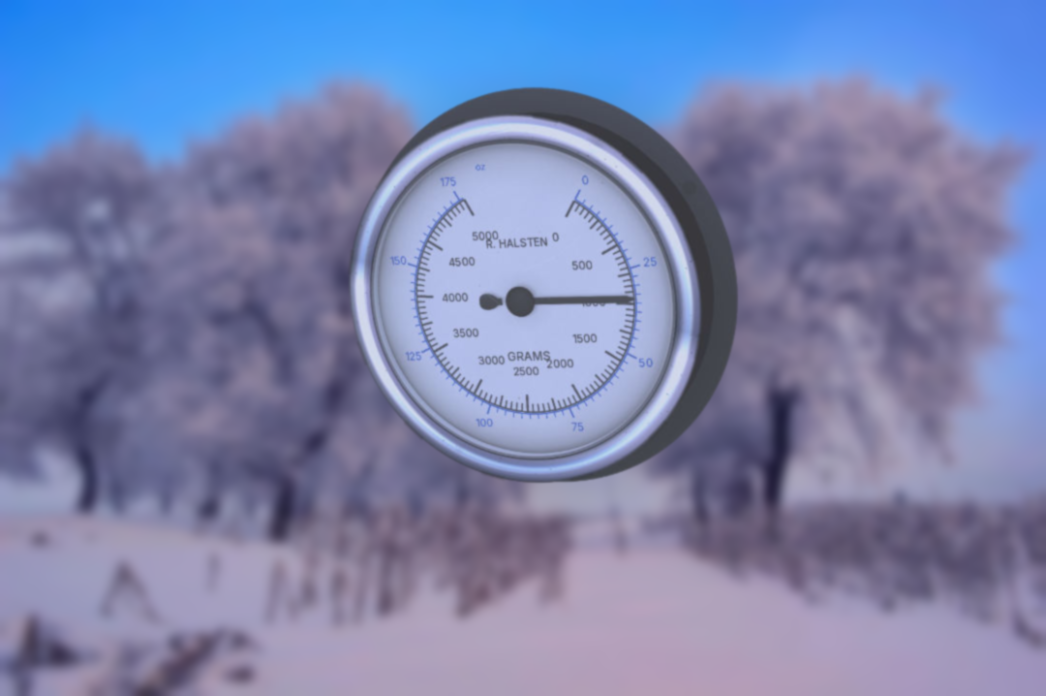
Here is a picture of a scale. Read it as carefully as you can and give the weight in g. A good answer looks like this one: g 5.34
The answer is g 950
